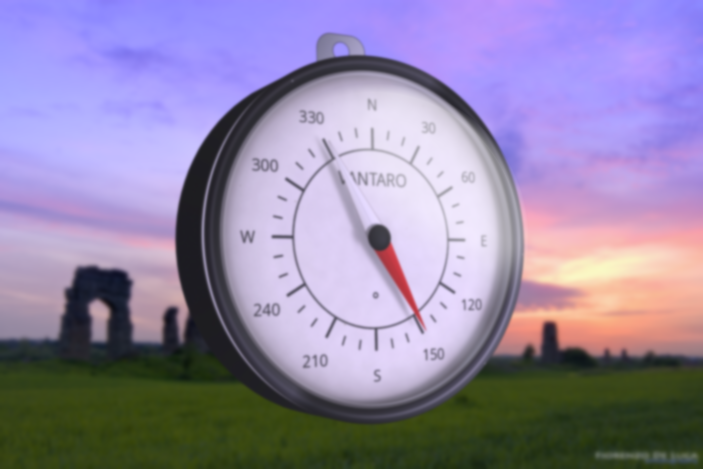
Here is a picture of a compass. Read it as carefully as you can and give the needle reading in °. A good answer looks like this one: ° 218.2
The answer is ° 150
